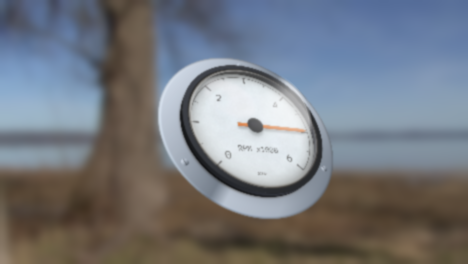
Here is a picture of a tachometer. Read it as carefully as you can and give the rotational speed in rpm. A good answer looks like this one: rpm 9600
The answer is rpm 5000
